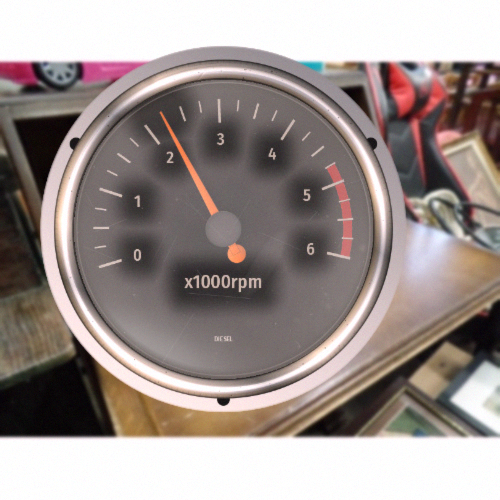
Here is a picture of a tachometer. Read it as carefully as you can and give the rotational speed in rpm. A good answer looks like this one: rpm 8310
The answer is rpm 2250
